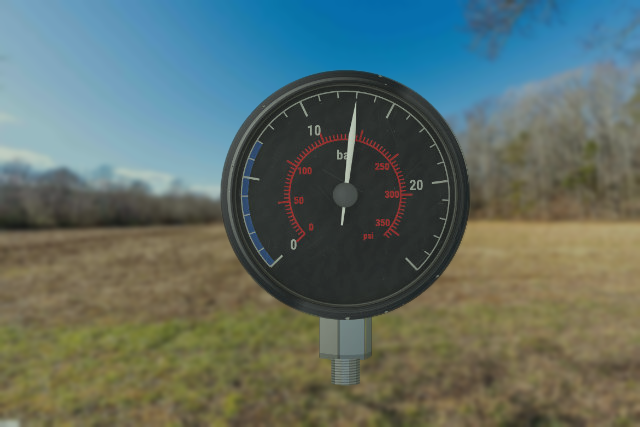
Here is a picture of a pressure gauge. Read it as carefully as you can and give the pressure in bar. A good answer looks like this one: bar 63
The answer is bar 13
